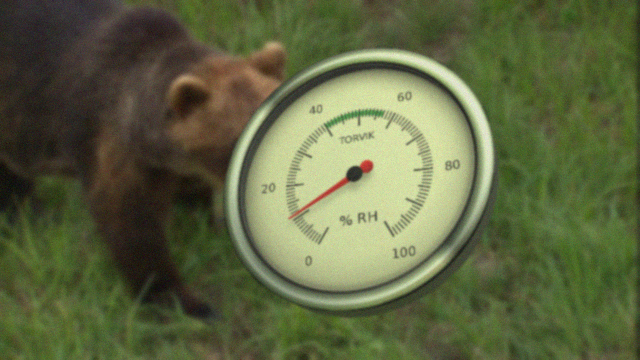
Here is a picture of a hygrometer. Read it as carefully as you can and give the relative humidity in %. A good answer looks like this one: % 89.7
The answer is % 10
